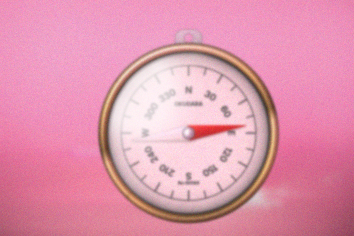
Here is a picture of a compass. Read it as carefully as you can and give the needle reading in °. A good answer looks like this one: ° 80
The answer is ° 82.5
